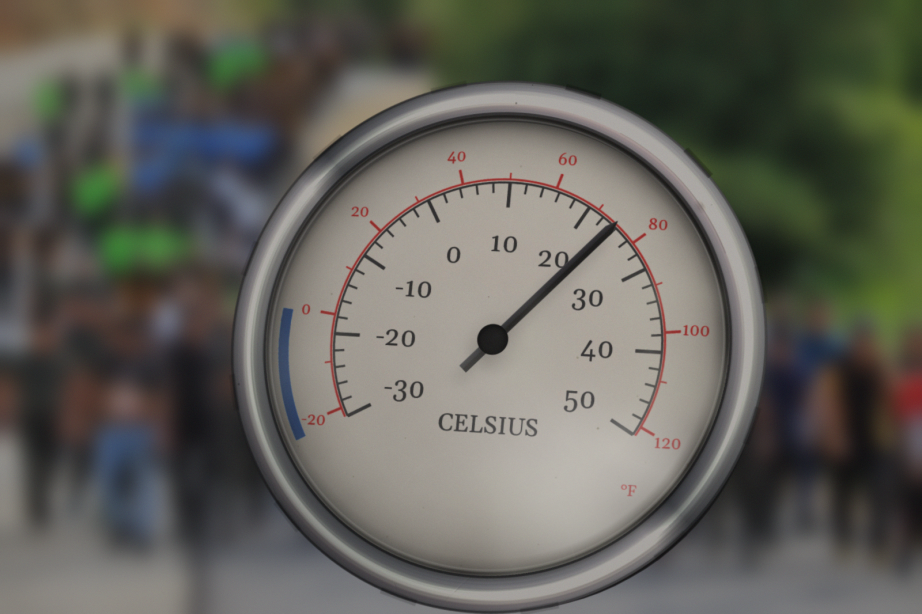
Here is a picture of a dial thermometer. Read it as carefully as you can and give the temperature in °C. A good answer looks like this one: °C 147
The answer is °C 24
